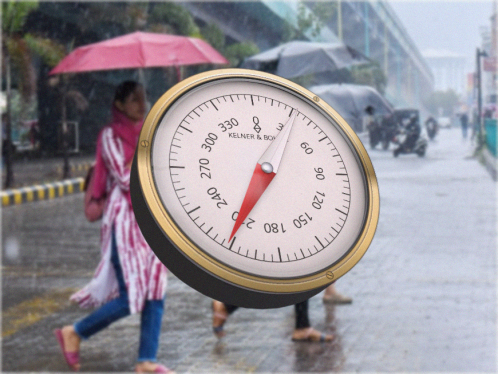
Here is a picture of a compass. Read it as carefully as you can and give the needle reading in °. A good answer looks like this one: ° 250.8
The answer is ° 212.5
